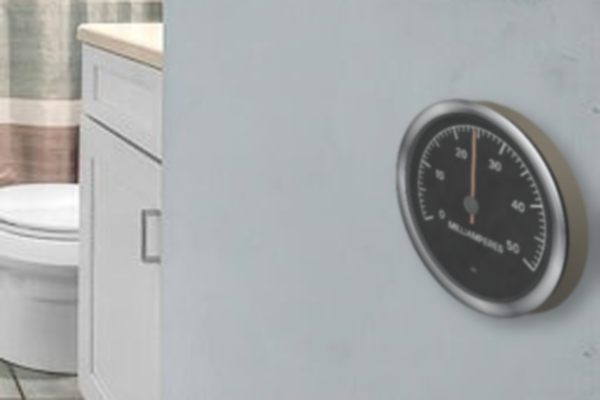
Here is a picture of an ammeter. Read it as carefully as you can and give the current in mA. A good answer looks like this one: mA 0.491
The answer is mA 25
